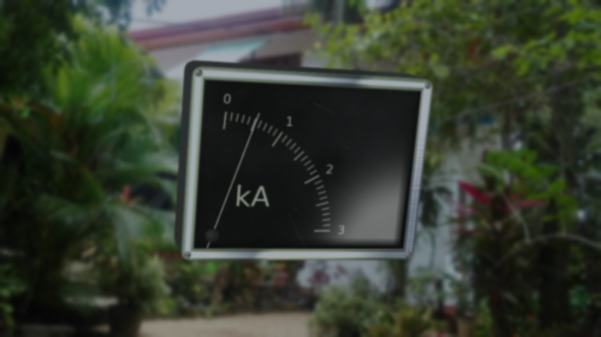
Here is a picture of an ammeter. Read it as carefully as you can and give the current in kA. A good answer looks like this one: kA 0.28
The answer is kA 0.5
